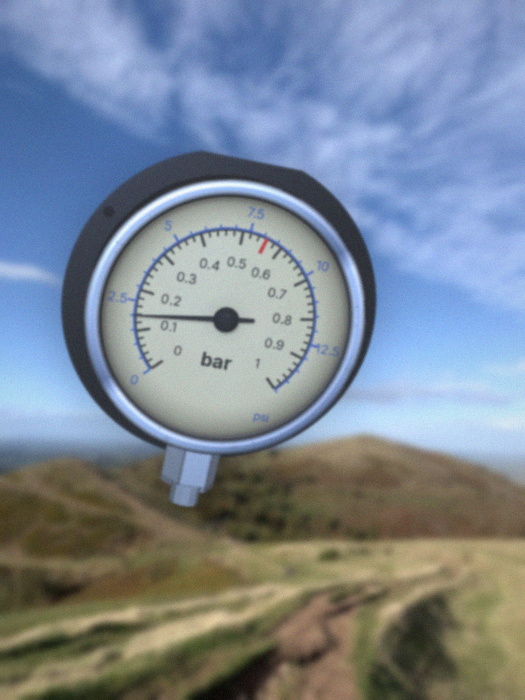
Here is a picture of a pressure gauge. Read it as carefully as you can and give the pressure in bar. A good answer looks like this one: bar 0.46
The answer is bar 0.14
